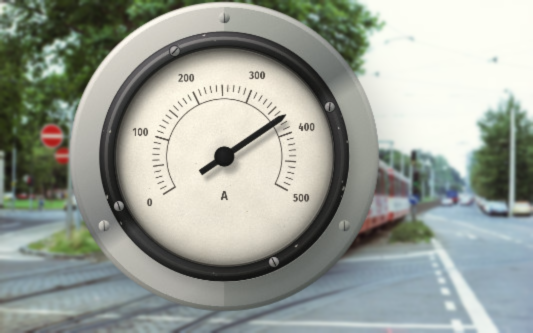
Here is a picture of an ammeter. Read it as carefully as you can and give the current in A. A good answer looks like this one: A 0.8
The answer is A 370
